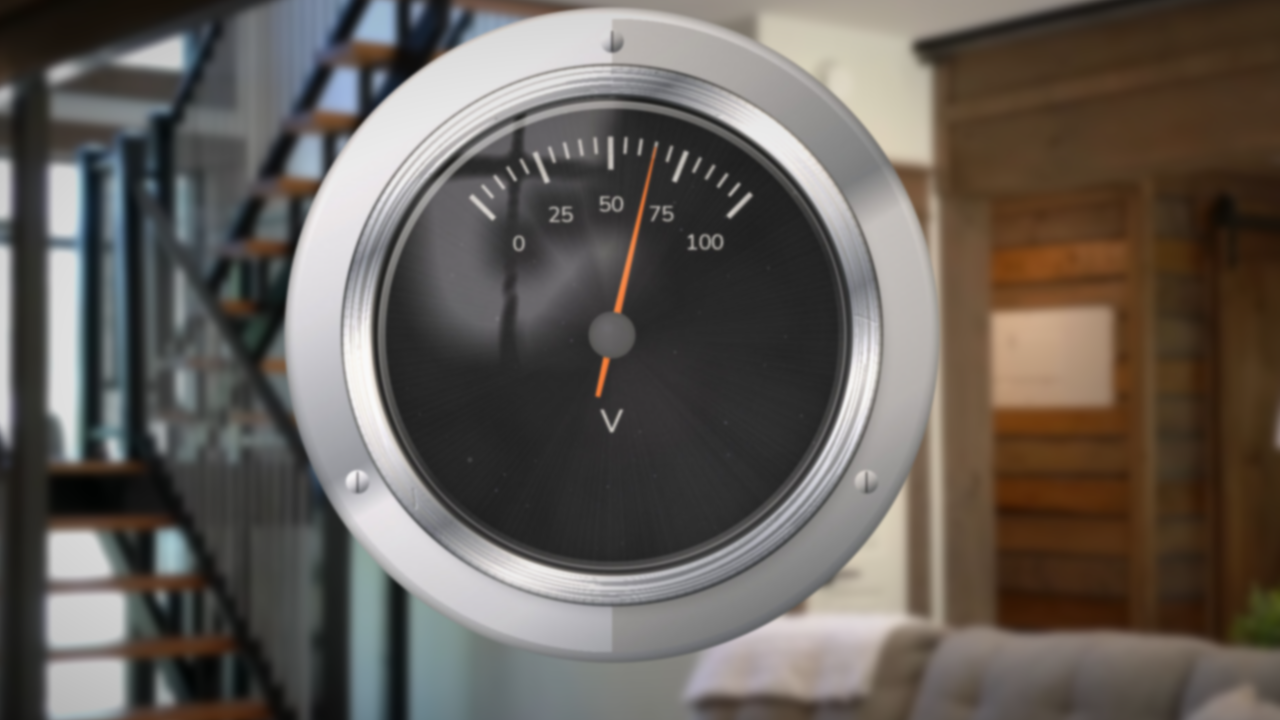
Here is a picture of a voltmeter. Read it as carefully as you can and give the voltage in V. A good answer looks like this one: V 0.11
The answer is V 65
